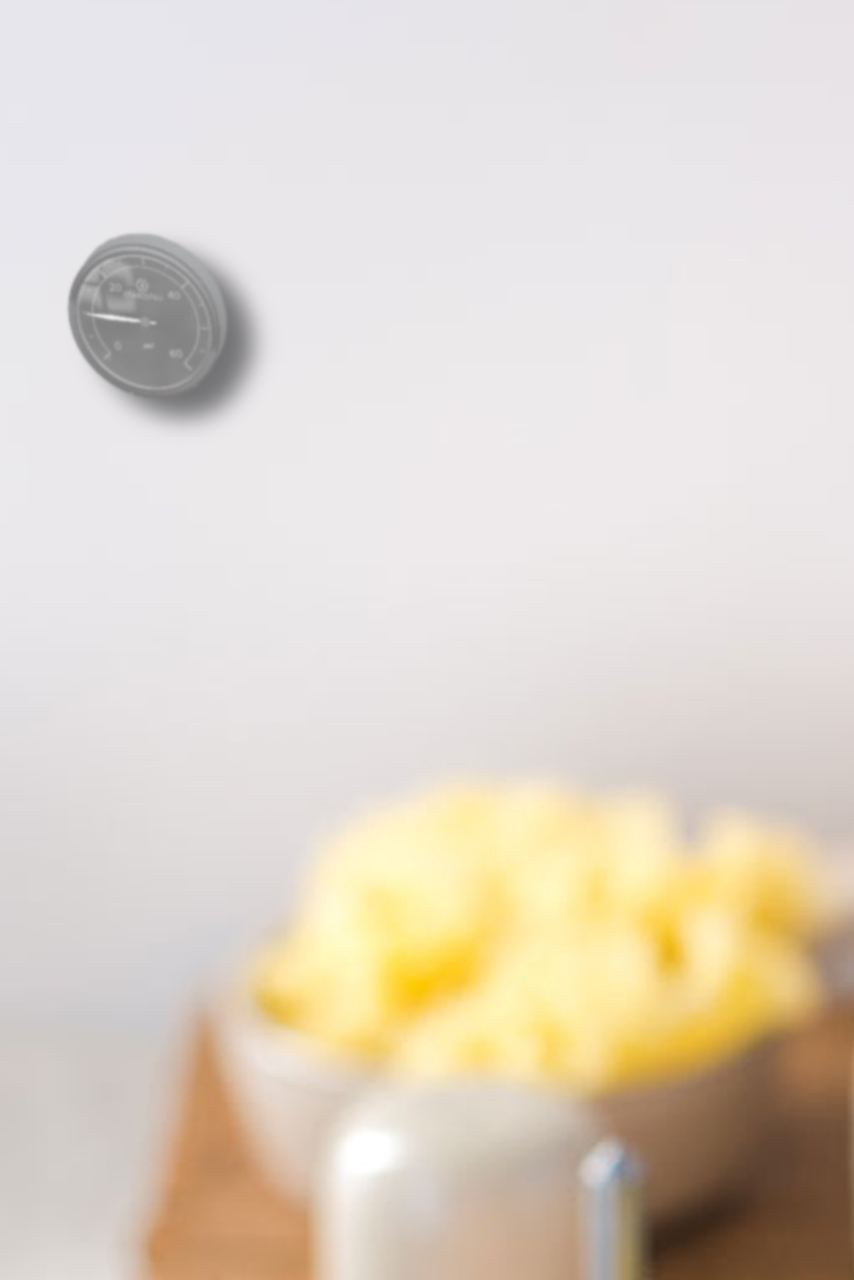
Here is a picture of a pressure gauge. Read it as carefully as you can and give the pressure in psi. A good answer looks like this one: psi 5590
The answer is psi 10
